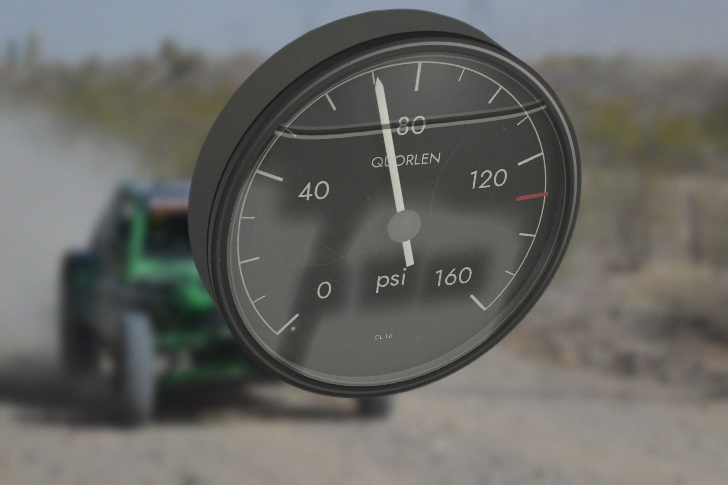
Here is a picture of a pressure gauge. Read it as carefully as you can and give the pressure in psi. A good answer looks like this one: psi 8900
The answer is psi 70
